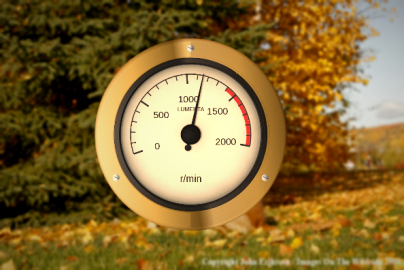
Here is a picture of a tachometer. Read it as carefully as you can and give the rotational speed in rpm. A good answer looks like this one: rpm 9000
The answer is rpm 1150
